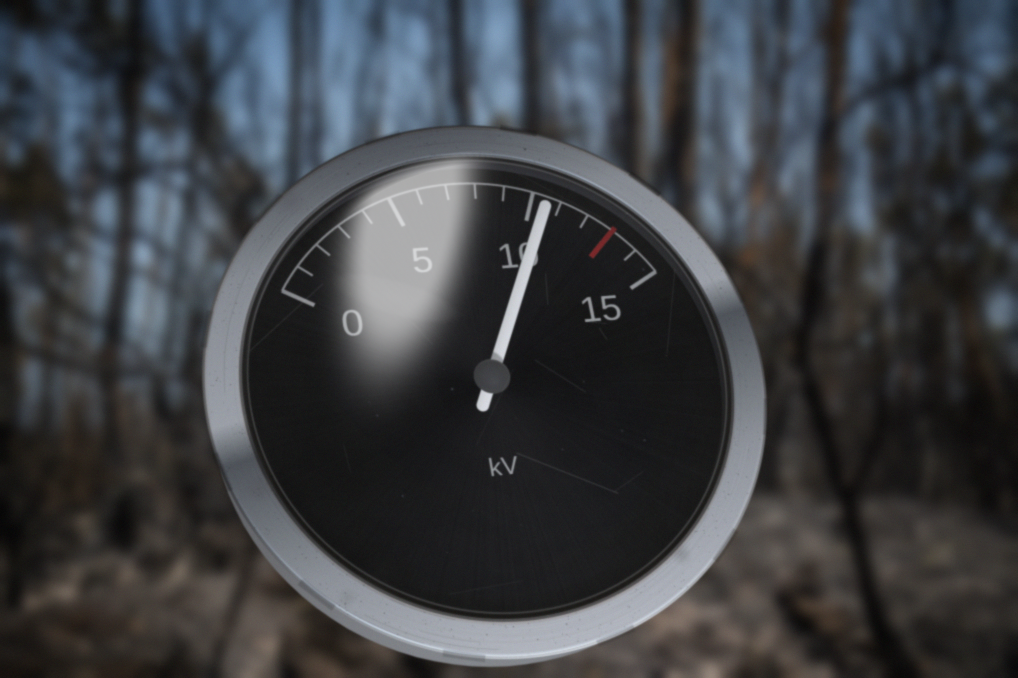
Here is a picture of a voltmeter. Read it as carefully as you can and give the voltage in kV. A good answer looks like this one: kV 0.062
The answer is kV 10.5
